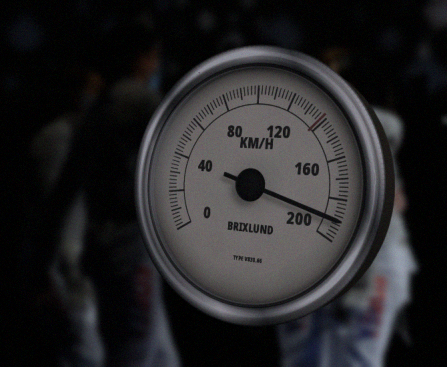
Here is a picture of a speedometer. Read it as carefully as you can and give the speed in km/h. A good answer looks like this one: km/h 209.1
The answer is km/h 190
